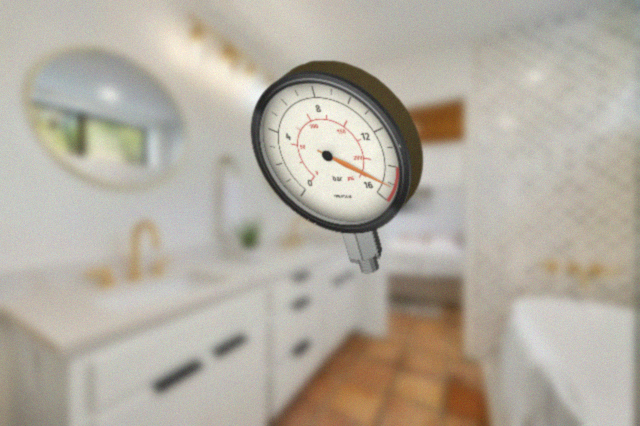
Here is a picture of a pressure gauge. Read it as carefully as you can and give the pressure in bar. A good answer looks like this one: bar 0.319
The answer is bar 15
